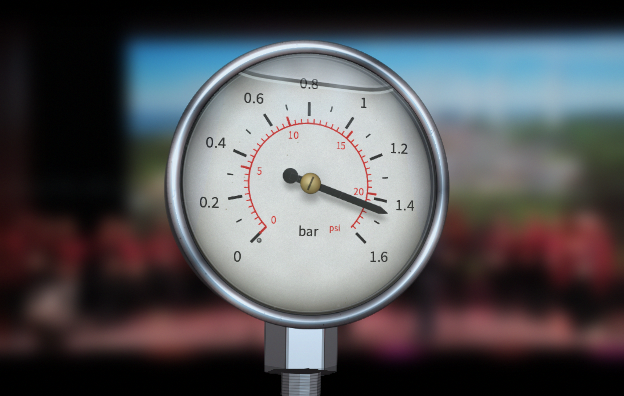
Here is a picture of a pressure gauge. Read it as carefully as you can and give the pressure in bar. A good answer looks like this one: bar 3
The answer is bar 1.45
